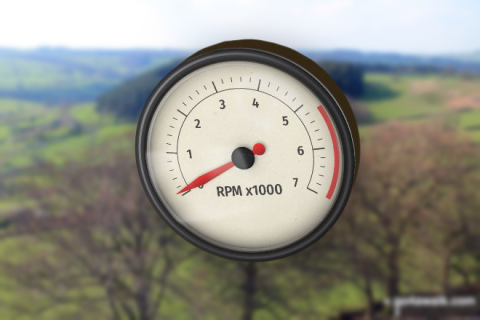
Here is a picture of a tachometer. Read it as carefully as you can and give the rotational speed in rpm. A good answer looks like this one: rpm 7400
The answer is rpm 100
